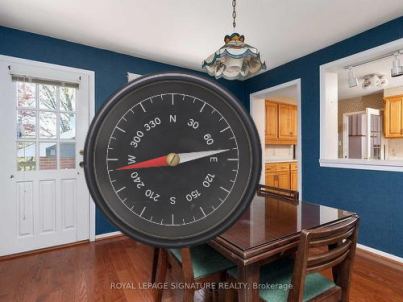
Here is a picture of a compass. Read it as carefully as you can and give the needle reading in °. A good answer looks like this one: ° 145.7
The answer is ° 260
